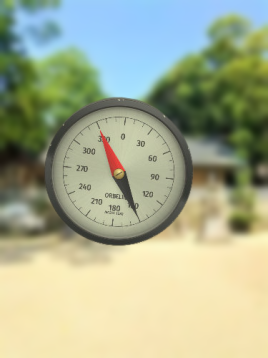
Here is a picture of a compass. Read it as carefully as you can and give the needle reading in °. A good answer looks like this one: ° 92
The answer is ° 330
